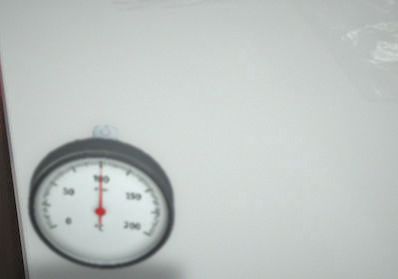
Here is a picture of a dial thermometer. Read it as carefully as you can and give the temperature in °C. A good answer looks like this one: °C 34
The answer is °C 100
